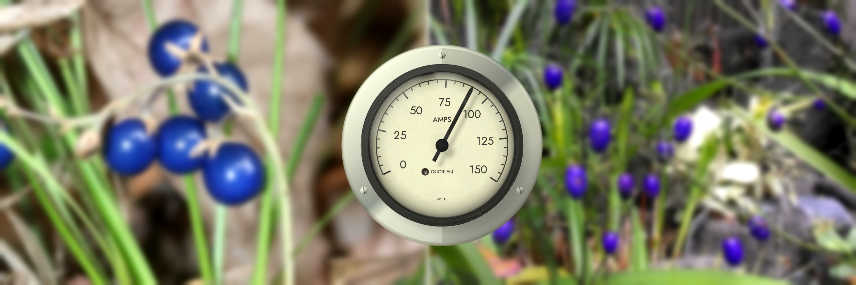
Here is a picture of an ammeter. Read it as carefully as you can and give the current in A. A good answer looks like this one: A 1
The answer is A 90
